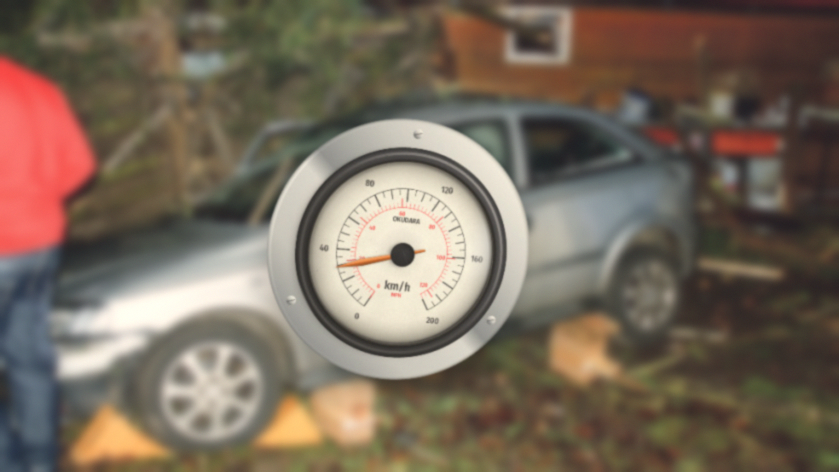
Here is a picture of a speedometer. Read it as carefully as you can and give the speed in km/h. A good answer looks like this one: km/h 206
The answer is km/h 30
